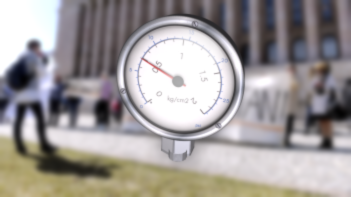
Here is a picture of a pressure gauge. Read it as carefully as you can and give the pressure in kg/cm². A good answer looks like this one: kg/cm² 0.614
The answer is kg/cm² 0.5
